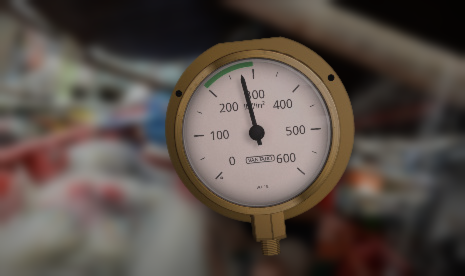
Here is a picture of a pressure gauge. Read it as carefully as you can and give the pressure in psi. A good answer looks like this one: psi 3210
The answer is psi 275
